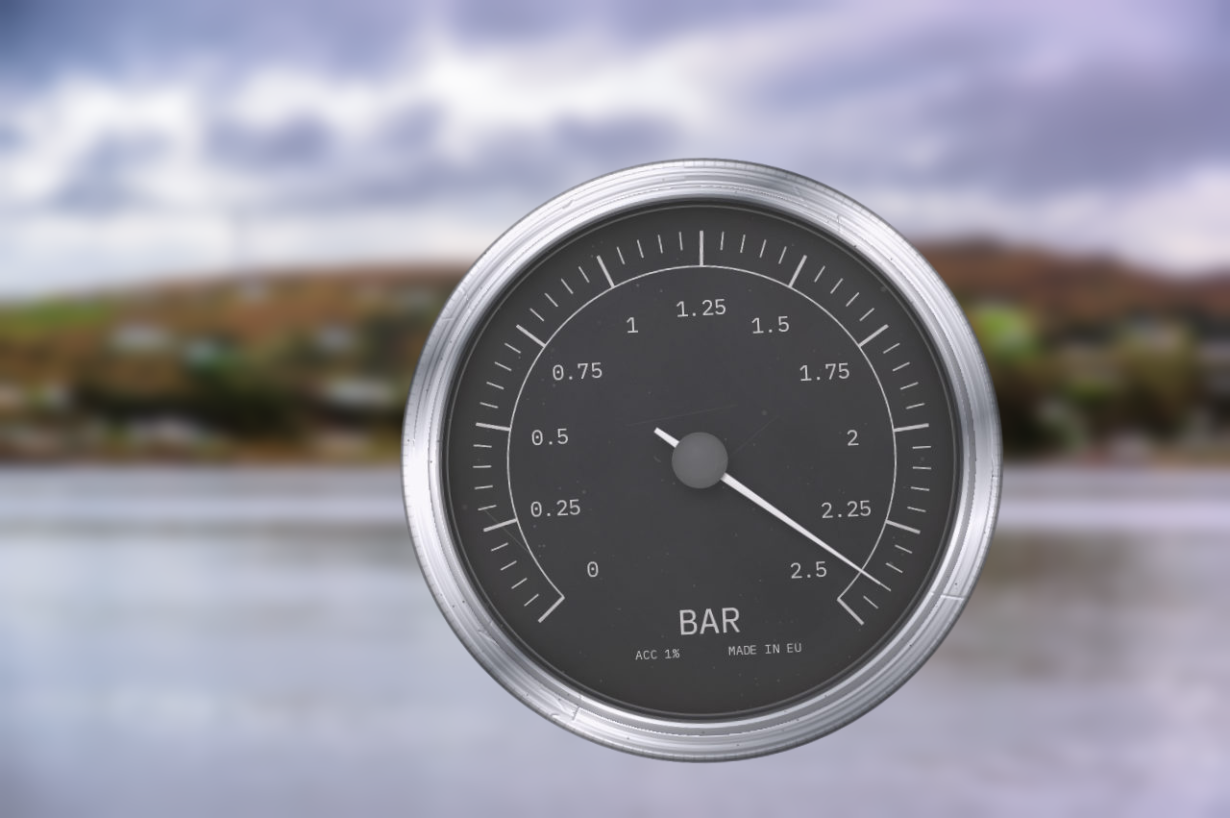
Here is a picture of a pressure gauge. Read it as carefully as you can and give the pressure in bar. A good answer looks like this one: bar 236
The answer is bar 2.4
